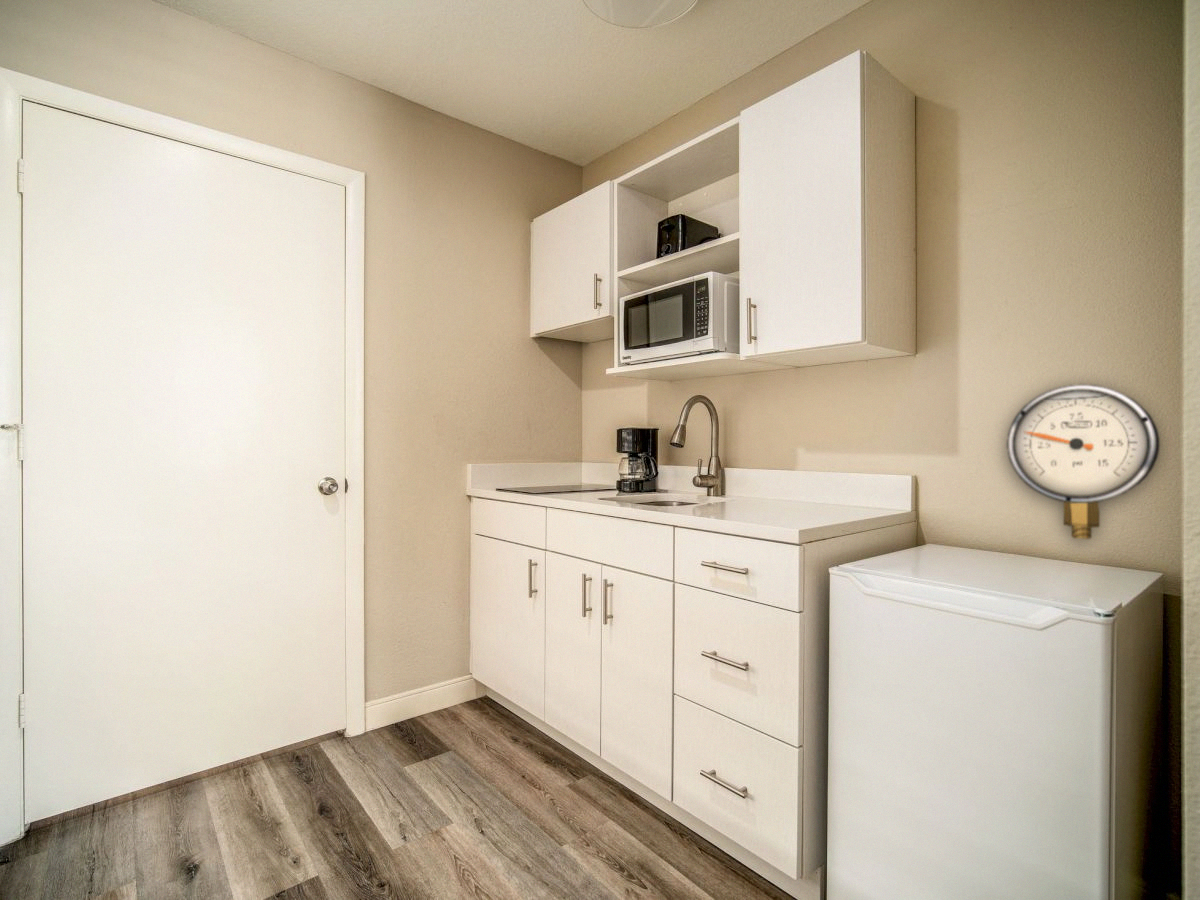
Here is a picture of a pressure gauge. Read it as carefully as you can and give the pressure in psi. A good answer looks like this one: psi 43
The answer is psi 3.5
